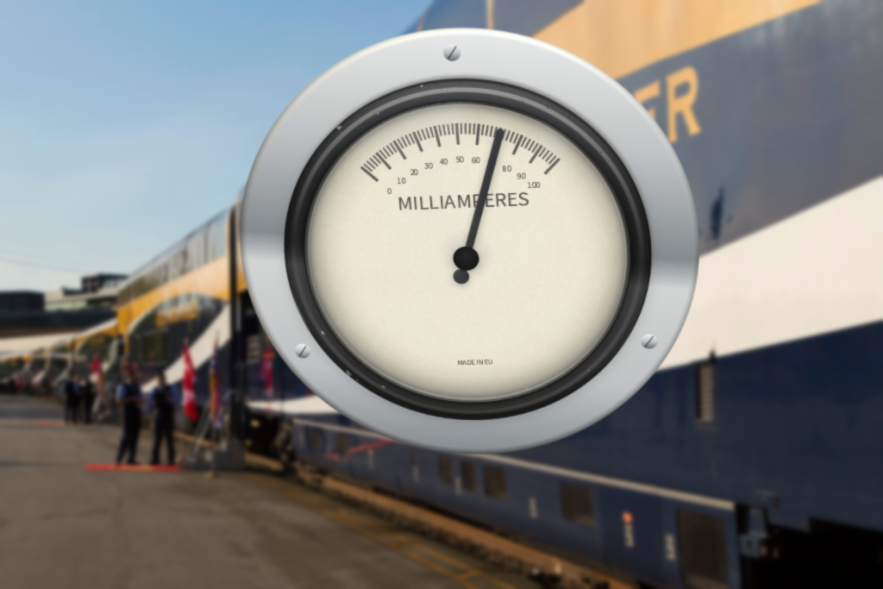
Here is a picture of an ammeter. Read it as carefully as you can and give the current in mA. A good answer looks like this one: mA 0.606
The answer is mA 70
